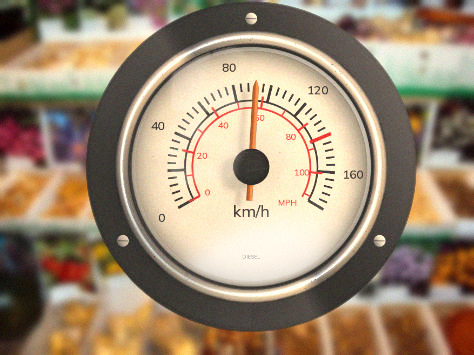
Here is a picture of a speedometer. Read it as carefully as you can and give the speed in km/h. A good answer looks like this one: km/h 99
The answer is km/h 92
